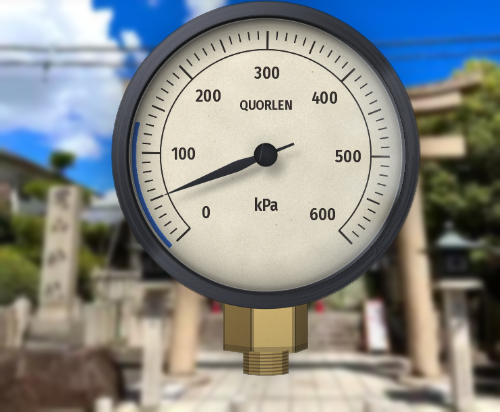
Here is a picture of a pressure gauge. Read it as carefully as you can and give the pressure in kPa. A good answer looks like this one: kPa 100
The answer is kPa 50
